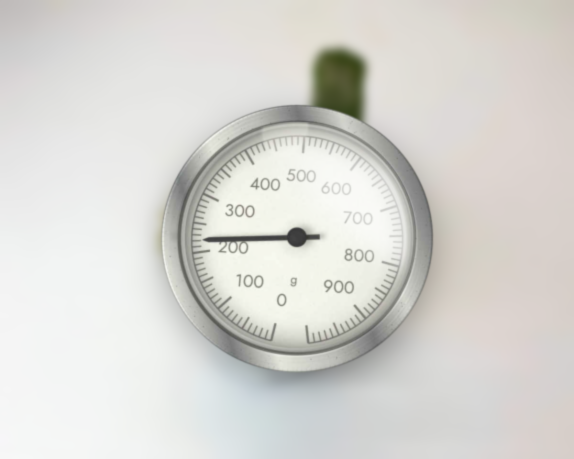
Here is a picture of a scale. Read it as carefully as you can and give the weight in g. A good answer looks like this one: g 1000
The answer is g 220
